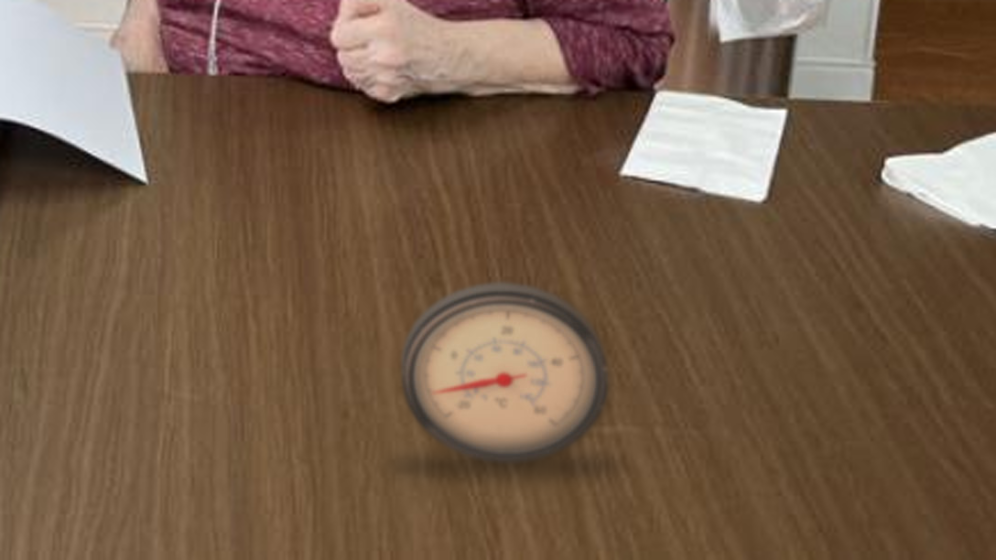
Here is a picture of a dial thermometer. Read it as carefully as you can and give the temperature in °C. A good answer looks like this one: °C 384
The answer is °C -12
